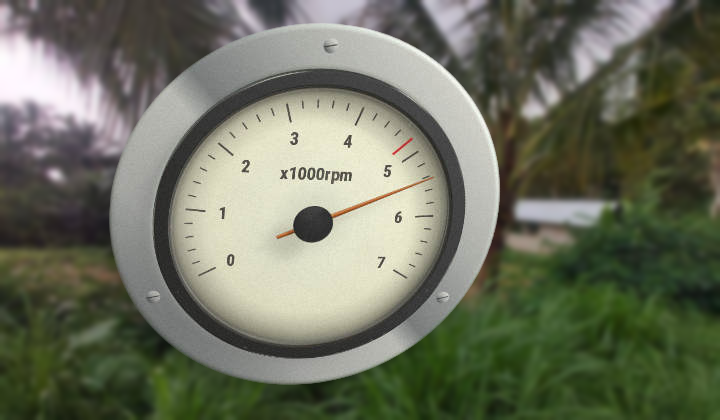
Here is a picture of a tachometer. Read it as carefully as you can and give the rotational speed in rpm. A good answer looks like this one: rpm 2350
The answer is rpm 5400
